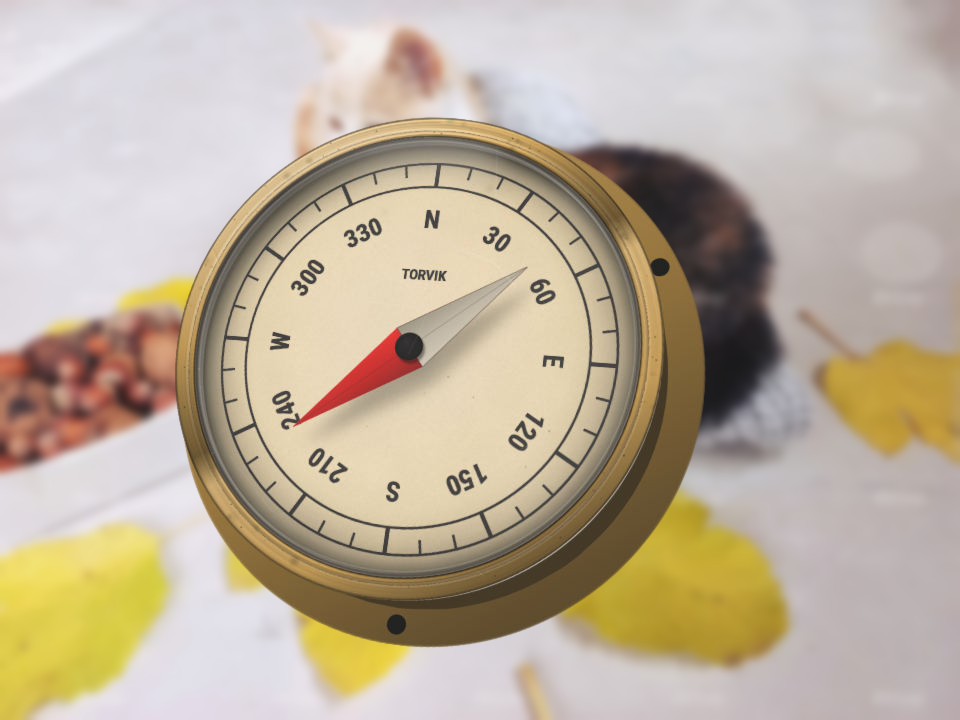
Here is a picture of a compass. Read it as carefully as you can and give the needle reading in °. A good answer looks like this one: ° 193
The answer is ° 230
